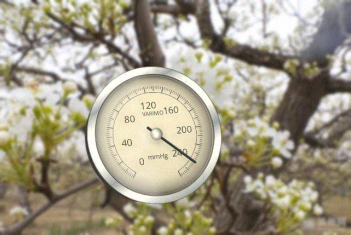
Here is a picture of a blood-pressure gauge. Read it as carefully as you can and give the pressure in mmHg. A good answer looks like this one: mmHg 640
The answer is mmHg 240
